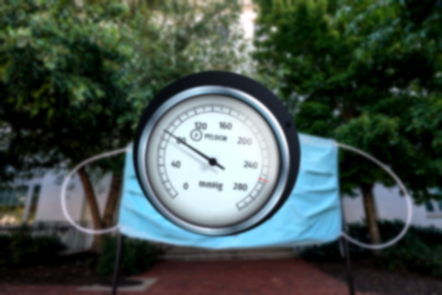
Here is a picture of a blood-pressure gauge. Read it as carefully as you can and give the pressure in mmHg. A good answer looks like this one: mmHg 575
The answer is mmHg 80
